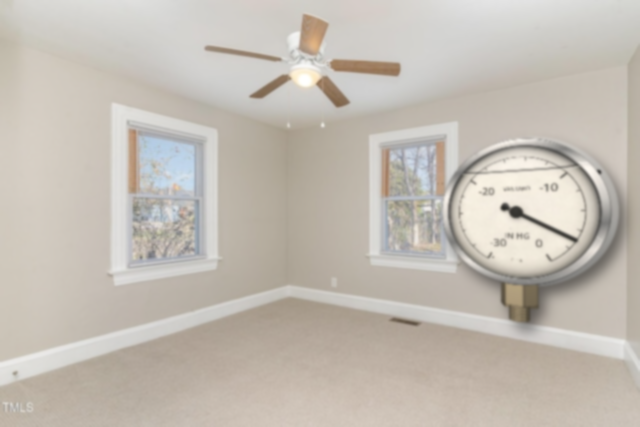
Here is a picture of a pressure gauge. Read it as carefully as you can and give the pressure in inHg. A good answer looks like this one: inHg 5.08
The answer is inHg -3
